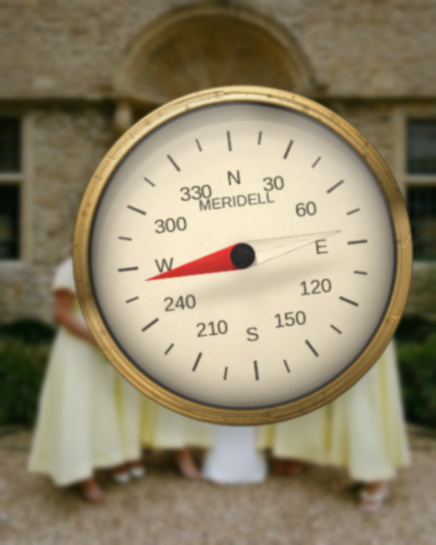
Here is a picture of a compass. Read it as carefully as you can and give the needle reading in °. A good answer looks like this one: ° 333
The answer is ° 262.5
